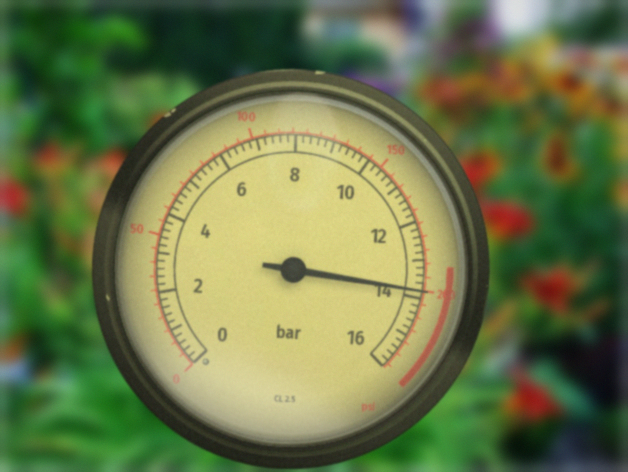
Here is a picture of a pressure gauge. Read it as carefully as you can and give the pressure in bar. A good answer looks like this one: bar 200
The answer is bar 13.8
